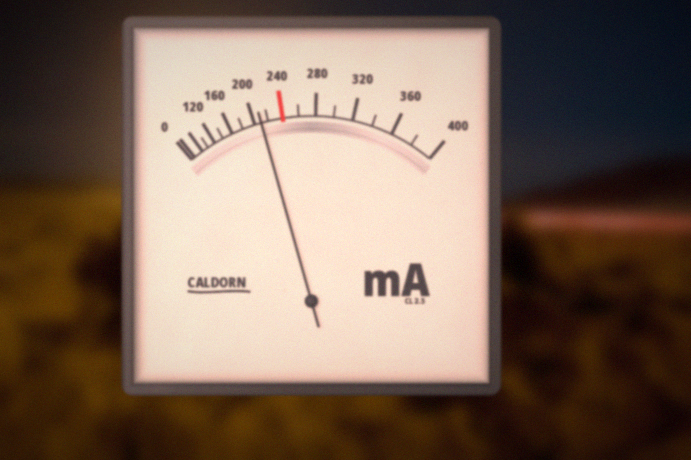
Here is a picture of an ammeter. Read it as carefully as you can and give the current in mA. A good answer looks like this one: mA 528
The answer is mA 210
